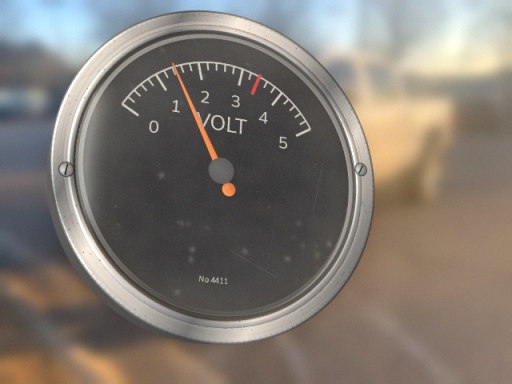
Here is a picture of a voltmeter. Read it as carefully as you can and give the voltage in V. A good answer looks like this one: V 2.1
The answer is V 1.4
